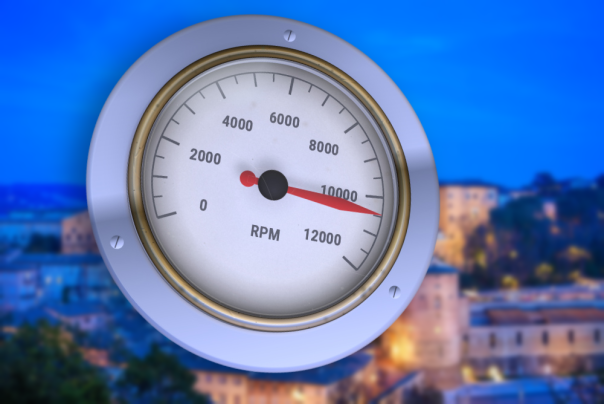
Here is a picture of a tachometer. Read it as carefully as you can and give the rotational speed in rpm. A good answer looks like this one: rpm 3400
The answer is rpm 10500
